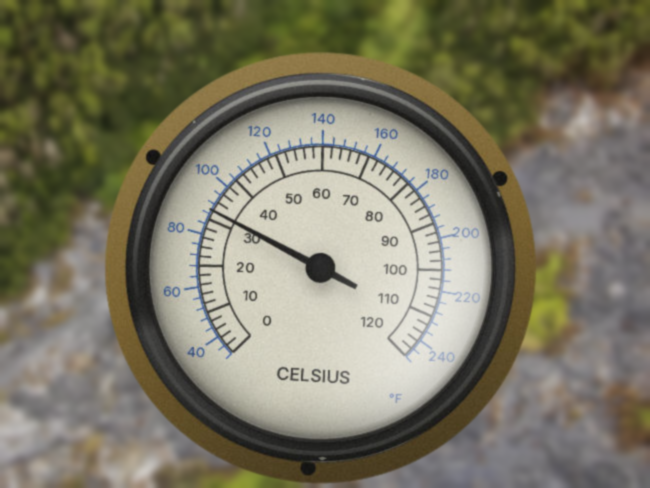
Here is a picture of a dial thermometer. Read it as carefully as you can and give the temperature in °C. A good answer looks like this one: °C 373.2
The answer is °C 32
